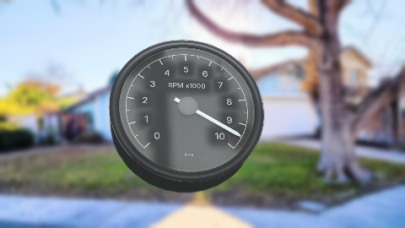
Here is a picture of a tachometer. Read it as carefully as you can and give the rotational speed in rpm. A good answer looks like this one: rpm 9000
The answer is rpm 9500
